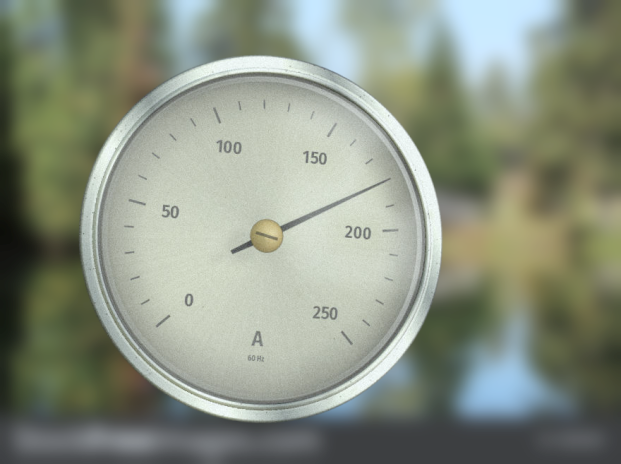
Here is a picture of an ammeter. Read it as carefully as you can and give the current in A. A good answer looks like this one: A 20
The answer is A 180
